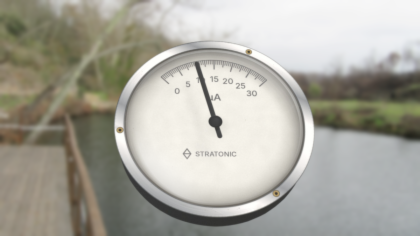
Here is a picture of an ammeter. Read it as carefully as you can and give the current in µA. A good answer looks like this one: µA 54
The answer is µA 10
